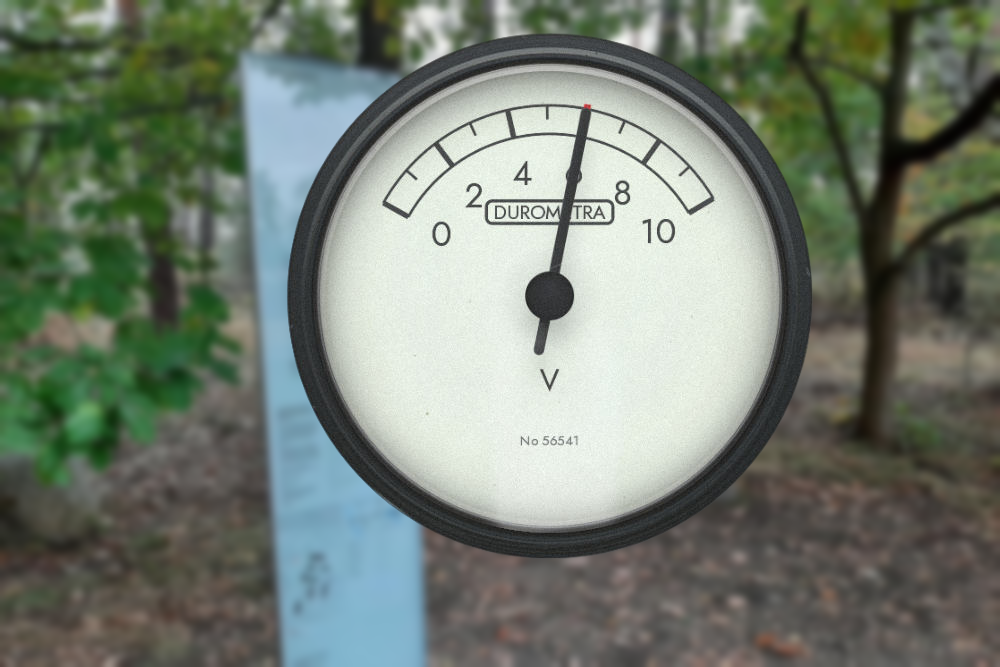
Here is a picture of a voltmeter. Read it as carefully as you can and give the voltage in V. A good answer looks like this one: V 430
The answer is V 6
